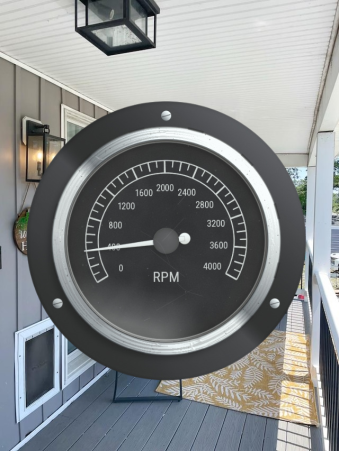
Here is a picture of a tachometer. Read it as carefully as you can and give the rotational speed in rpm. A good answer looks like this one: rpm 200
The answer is rpm 400
